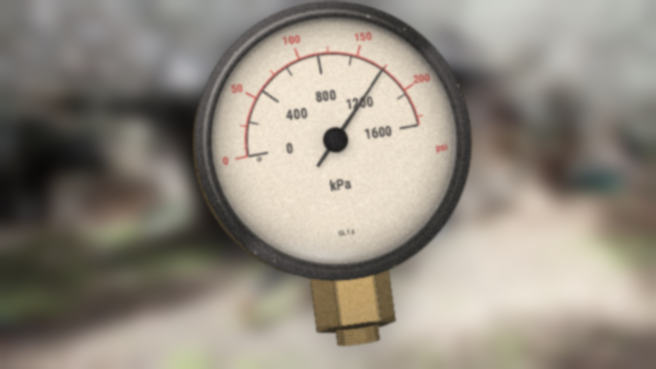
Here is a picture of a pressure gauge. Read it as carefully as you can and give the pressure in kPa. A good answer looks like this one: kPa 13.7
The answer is kPa 1200
